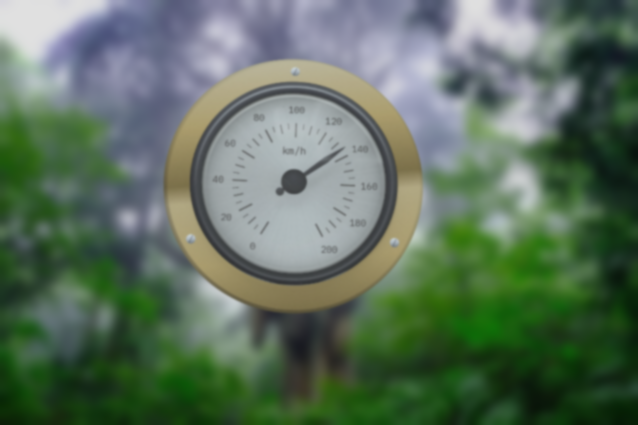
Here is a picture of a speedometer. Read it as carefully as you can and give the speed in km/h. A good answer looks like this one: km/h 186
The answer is km/h 135
